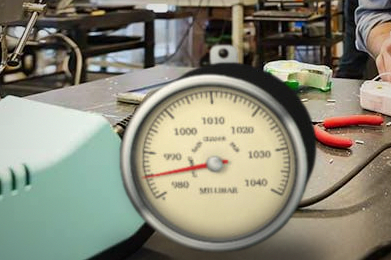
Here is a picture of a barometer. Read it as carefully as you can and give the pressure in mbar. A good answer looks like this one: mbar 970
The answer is mbar 985
